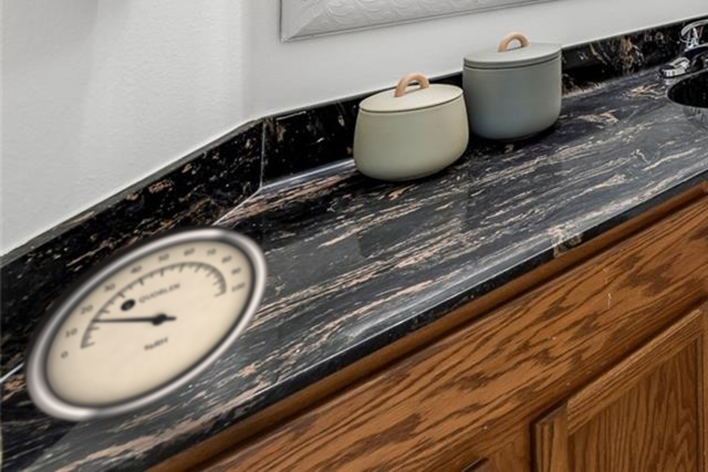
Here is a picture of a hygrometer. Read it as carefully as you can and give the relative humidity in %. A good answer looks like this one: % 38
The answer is % 15
